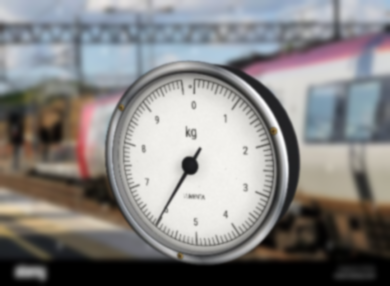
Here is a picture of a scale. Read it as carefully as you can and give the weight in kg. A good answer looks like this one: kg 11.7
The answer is kg 6
